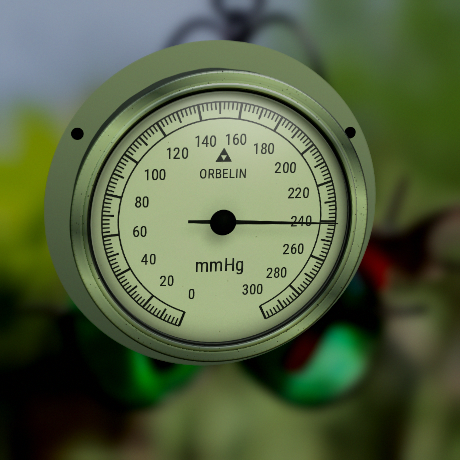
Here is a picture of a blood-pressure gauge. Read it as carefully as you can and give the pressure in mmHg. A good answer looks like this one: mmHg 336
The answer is mmHg 240
